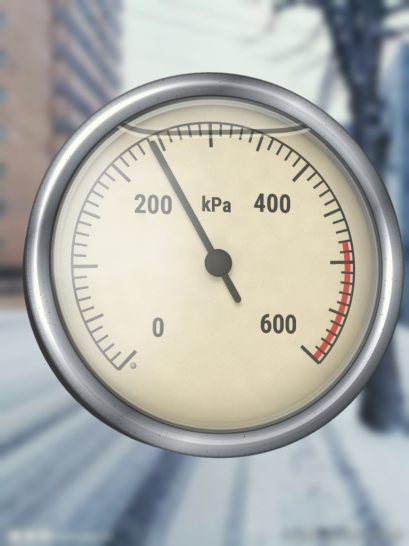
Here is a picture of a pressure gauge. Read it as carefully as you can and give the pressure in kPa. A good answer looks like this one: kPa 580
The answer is kPa 240
